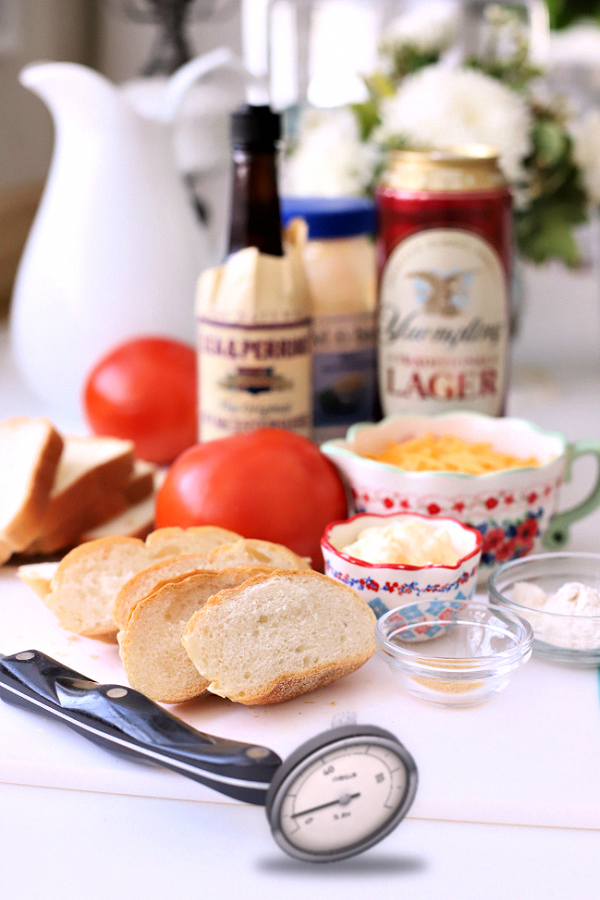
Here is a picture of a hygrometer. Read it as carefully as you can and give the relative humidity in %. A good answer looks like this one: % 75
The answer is % 10
